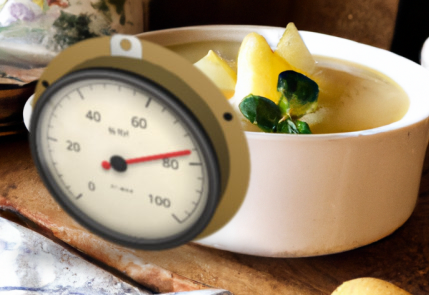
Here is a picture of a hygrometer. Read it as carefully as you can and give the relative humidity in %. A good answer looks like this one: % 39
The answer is % 76
